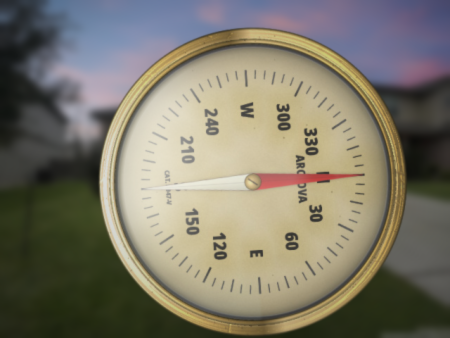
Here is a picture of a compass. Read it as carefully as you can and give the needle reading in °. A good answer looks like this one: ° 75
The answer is ° 0
